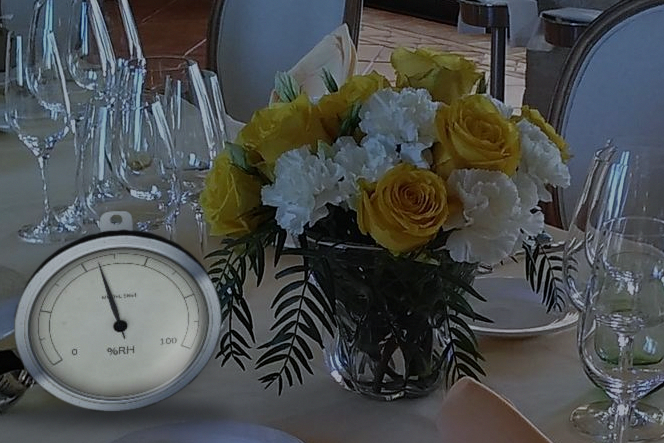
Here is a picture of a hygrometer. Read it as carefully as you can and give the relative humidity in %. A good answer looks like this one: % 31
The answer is % 45
